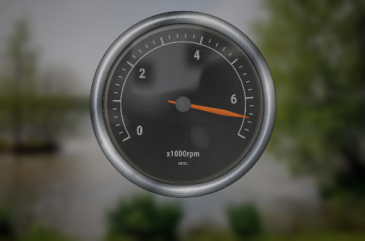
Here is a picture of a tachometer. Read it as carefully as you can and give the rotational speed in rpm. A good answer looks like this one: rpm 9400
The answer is rpm 6500
